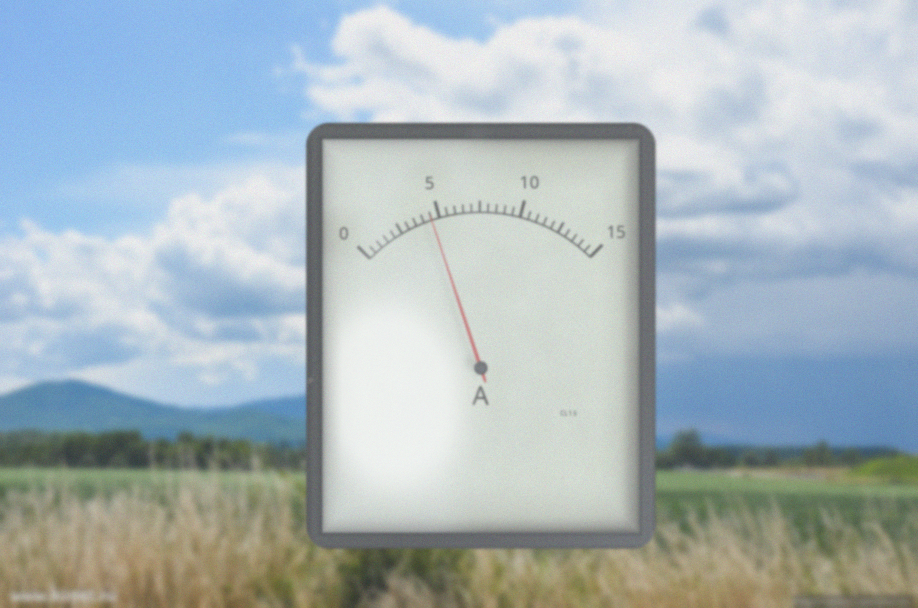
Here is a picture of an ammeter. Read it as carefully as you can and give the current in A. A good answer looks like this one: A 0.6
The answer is A 4.5
